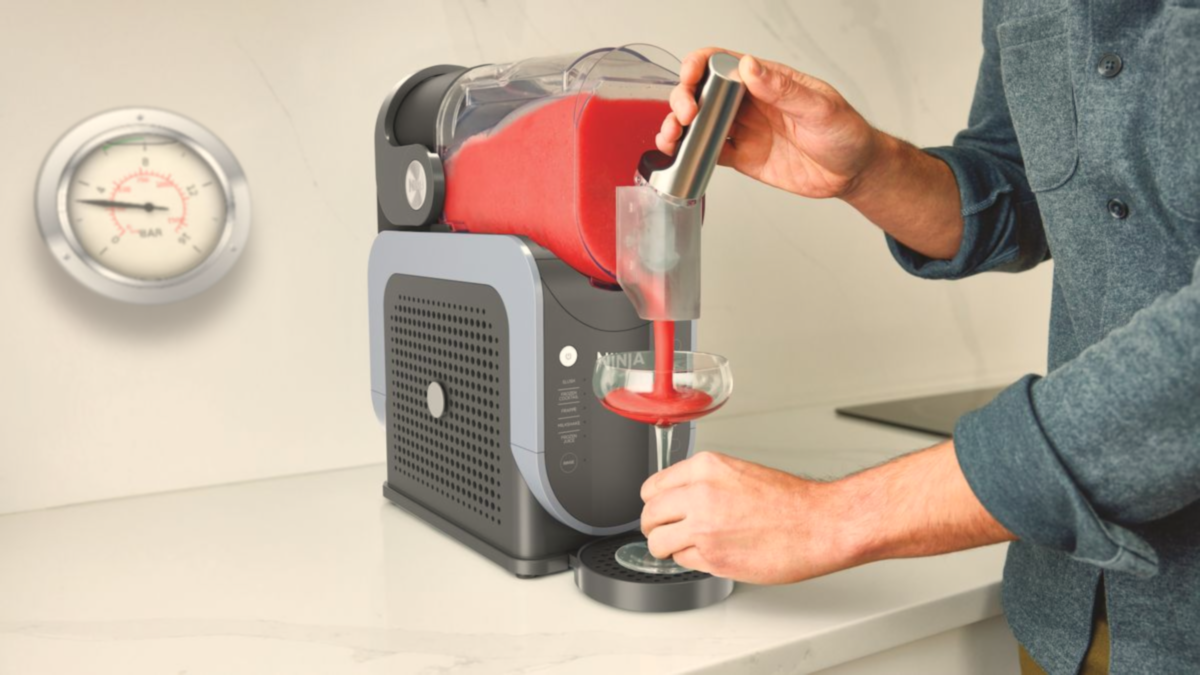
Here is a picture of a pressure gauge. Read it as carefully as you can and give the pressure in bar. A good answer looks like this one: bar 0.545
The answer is bar 3
